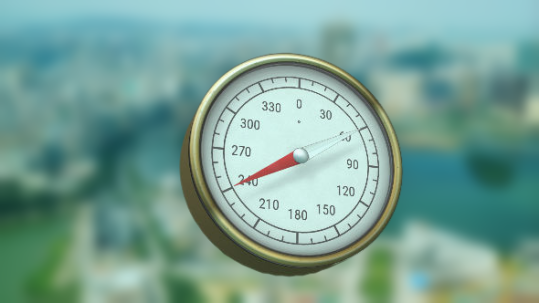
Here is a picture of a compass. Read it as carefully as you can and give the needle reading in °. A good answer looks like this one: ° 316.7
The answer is ° 240
